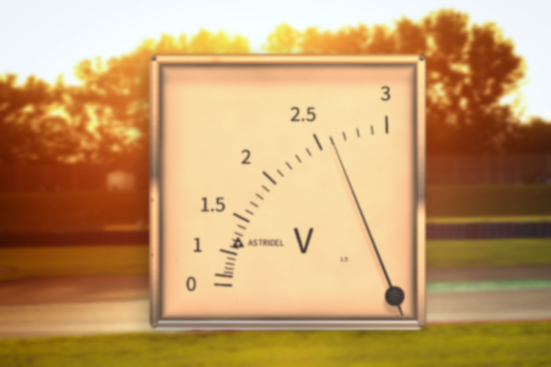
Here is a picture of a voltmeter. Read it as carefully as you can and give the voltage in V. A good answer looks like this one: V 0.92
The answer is V 2.6
